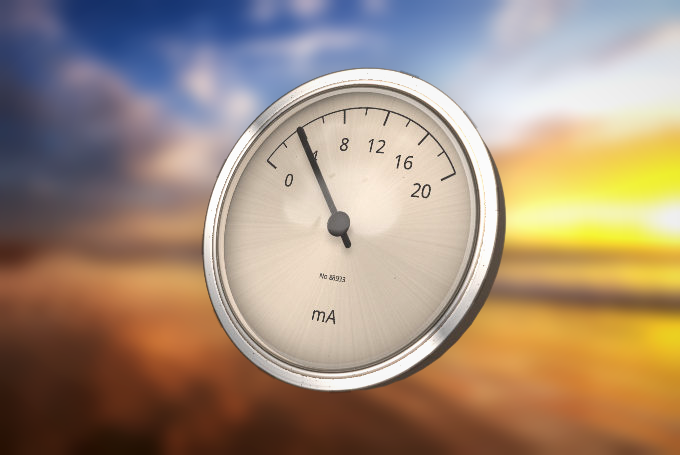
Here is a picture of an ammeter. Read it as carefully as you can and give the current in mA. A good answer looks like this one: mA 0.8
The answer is mA 4
